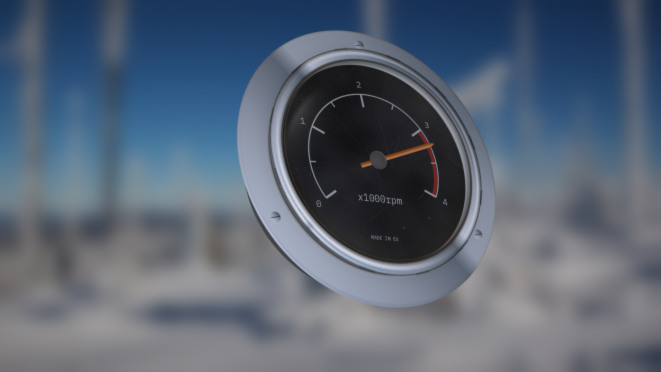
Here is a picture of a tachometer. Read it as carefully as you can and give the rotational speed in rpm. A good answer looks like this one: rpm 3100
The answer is rpm 3250
